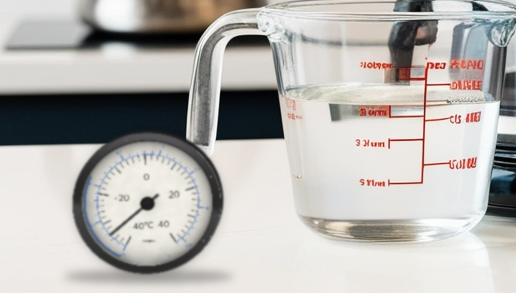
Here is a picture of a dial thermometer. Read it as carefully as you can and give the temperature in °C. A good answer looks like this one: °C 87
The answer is °C -34
